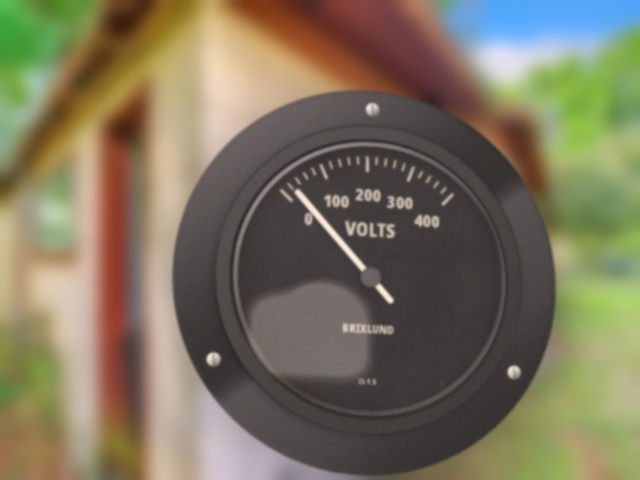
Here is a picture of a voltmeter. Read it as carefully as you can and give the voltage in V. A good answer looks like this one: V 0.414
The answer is V 20
